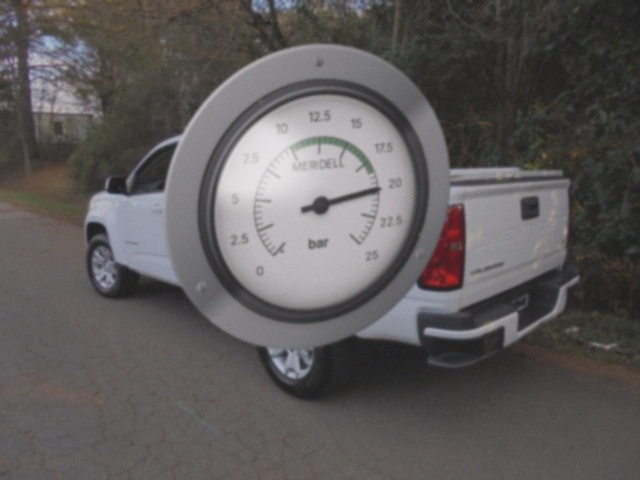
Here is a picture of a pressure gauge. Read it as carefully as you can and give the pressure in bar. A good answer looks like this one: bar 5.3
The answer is bar 20
